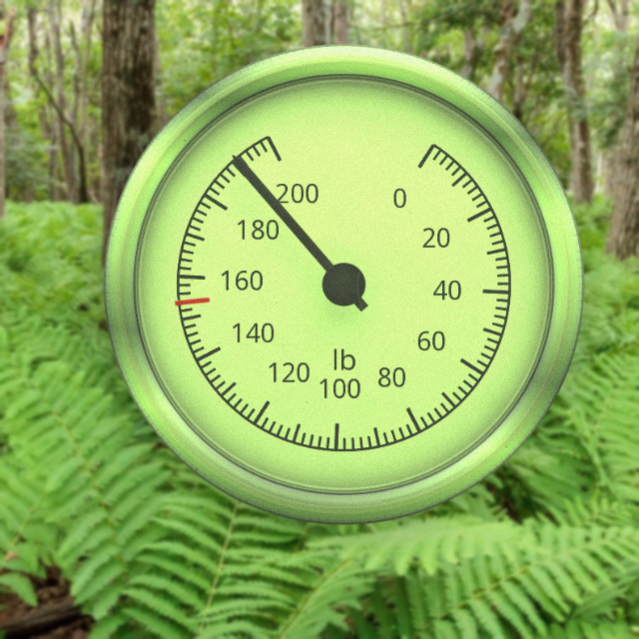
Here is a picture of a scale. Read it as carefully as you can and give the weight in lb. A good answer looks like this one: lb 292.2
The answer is lb 191
